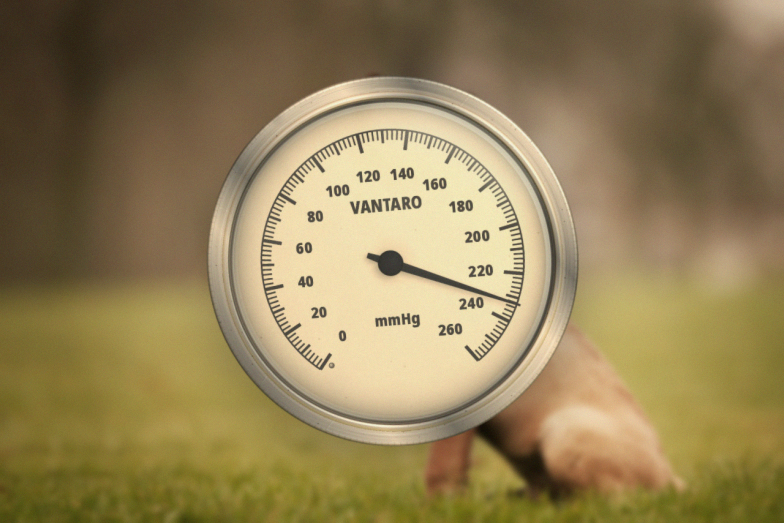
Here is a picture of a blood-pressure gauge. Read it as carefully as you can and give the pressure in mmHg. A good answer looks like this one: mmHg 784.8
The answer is mmHg 232
